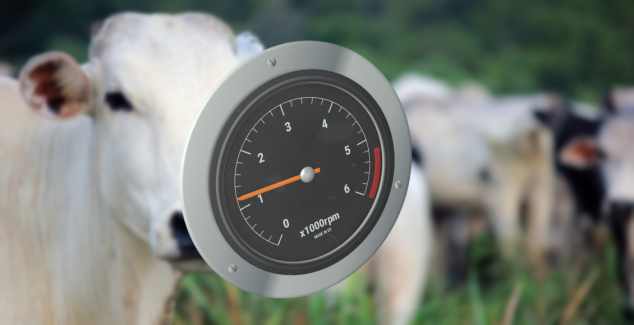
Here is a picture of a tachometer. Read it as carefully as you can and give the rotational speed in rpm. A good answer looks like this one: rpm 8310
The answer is rpm 1200
